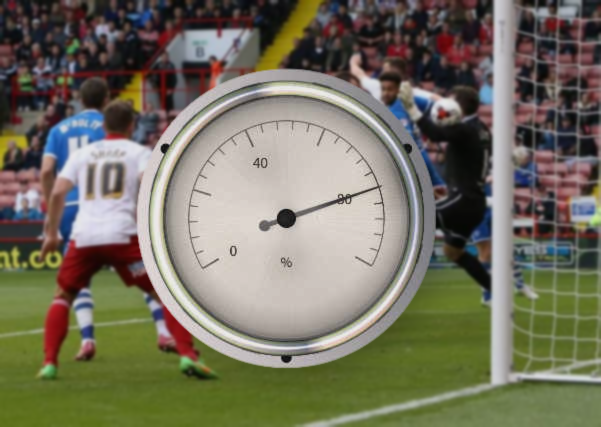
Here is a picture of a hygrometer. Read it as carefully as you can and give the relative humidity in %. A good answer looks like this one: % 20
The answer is % 80
